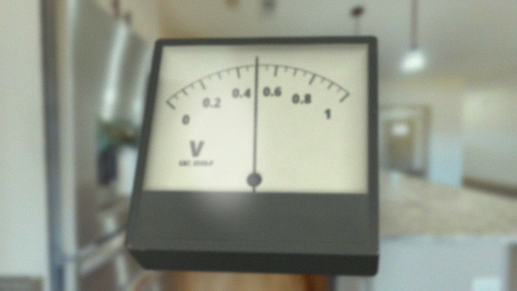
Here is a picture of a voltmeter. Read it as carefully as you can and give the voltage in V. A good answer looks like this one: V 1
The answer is V 0.5
